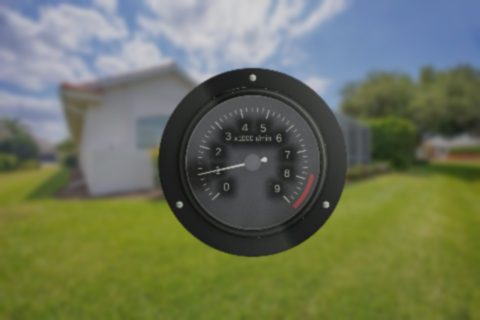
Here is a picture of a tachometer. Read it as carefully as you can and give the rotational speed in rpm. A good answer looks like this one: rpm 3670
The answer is rpm 1000
